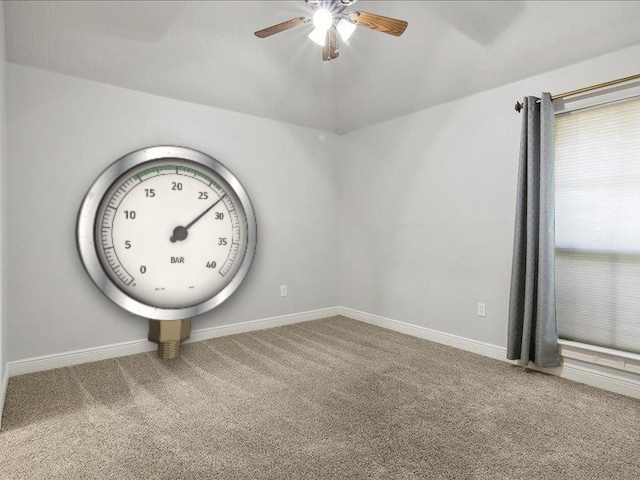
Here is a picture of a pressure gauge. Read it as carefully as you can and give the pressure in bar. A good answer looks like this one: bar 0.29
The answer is bar 27.5
